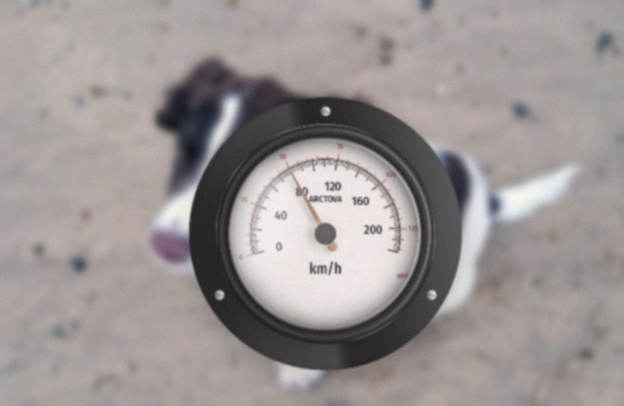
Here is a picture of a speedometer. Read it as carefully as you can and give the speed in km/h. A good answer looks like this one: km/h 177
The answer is km/h 80
